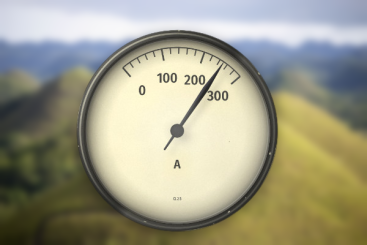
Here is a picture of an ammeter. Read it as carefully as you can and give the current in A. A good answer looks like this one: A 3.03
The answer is A 250
